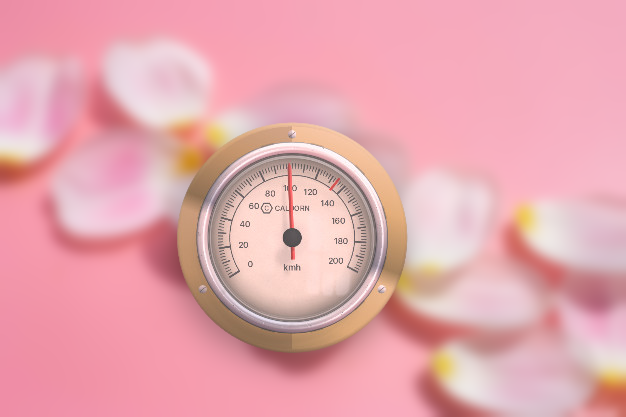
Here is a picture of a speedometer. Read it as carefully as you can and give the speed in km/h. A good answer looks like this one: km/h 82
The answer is km/h 100
